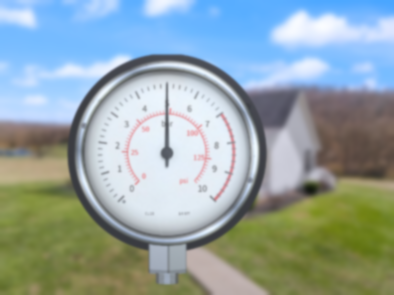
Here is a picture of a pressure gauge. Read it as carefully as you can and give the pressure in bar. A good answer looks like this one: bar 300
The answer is bar 5
